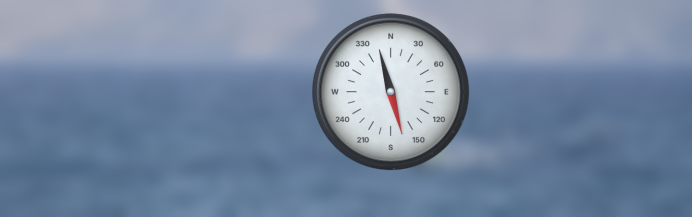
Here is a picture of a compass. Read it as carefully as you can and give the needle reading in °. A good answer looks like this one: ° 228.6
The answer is ° 165
